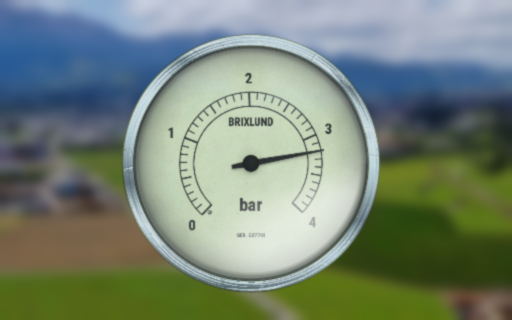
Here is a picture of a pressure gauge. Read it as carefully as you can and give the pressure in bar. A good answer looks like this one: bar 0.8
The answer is bar 3.2
